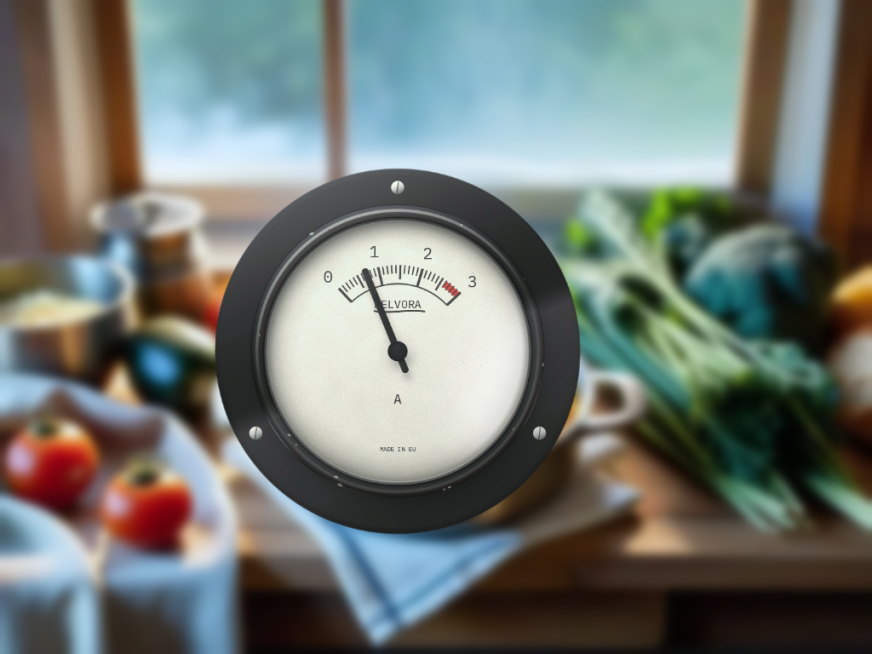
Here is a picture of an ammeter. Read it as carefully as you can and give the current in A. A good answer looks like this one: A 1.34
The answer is A 0.7
